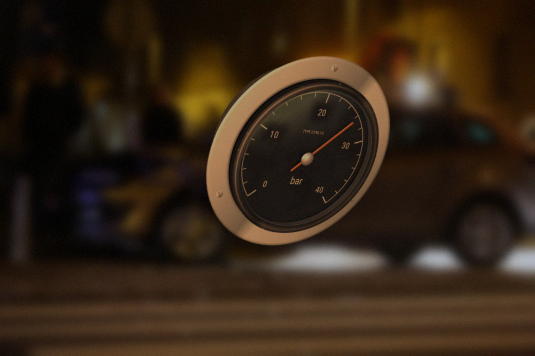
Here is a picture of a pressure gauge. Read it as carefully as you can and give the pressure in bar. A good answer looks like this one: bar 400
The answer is bar 26
